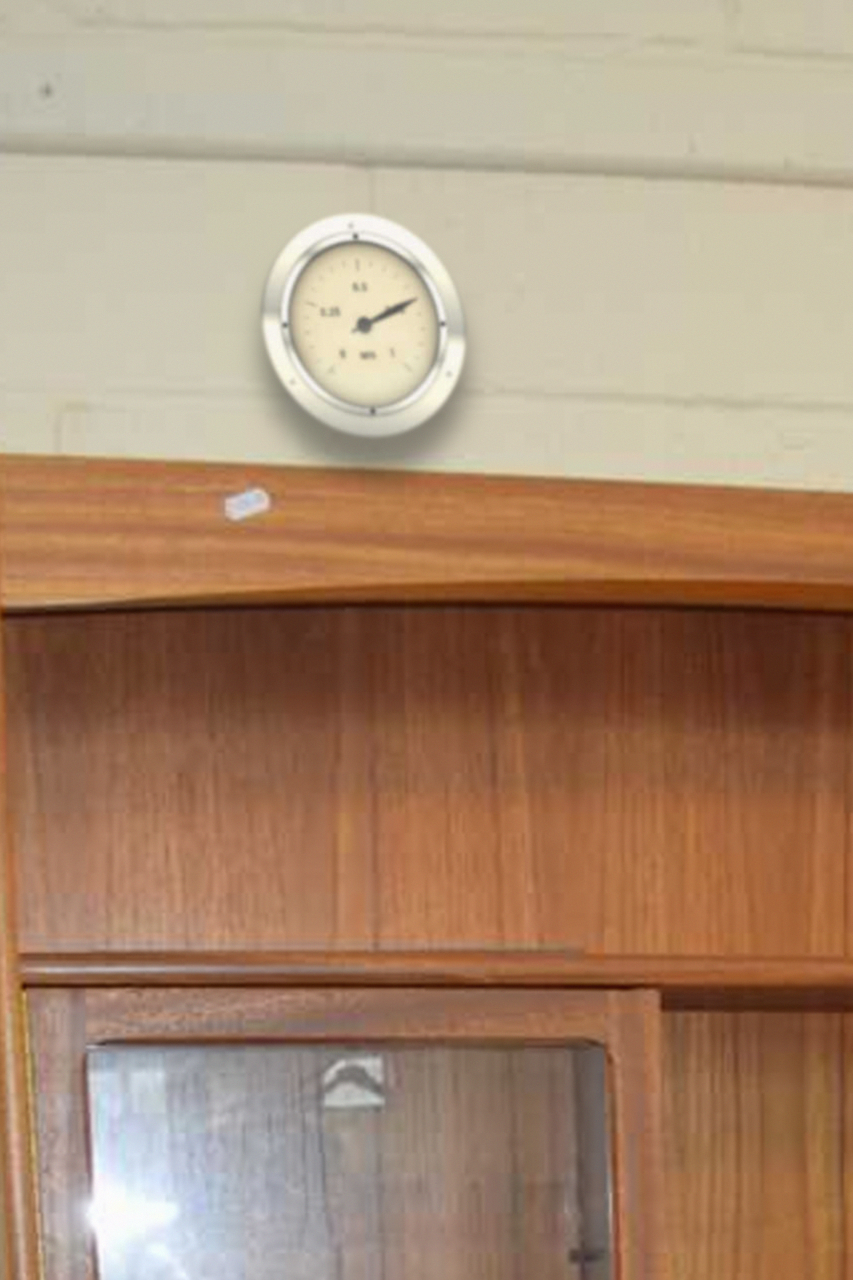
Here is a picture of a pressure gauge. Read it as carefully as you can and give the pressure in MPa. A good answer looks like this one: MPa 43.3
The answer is MPa 0.75
